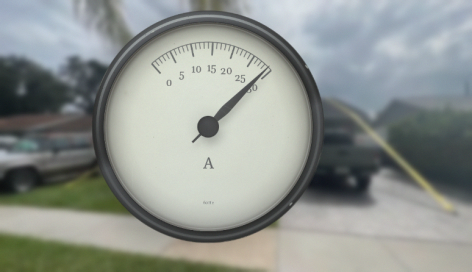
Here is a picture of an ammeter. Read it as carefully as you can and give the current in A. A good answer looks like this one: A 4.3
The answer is A 29
